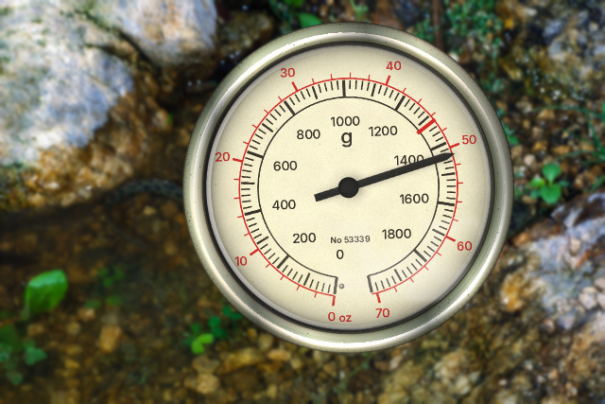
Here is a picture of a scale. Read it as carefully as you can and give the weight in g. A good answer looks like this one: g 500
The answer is g 1440
